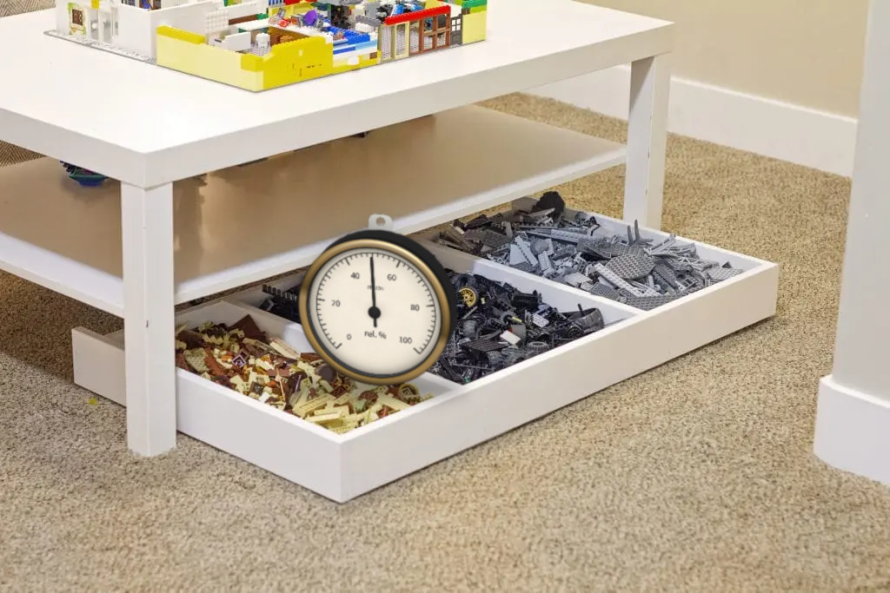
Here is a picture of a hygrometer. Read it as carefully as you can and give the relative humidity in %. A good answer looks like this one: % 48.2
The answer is % 50
